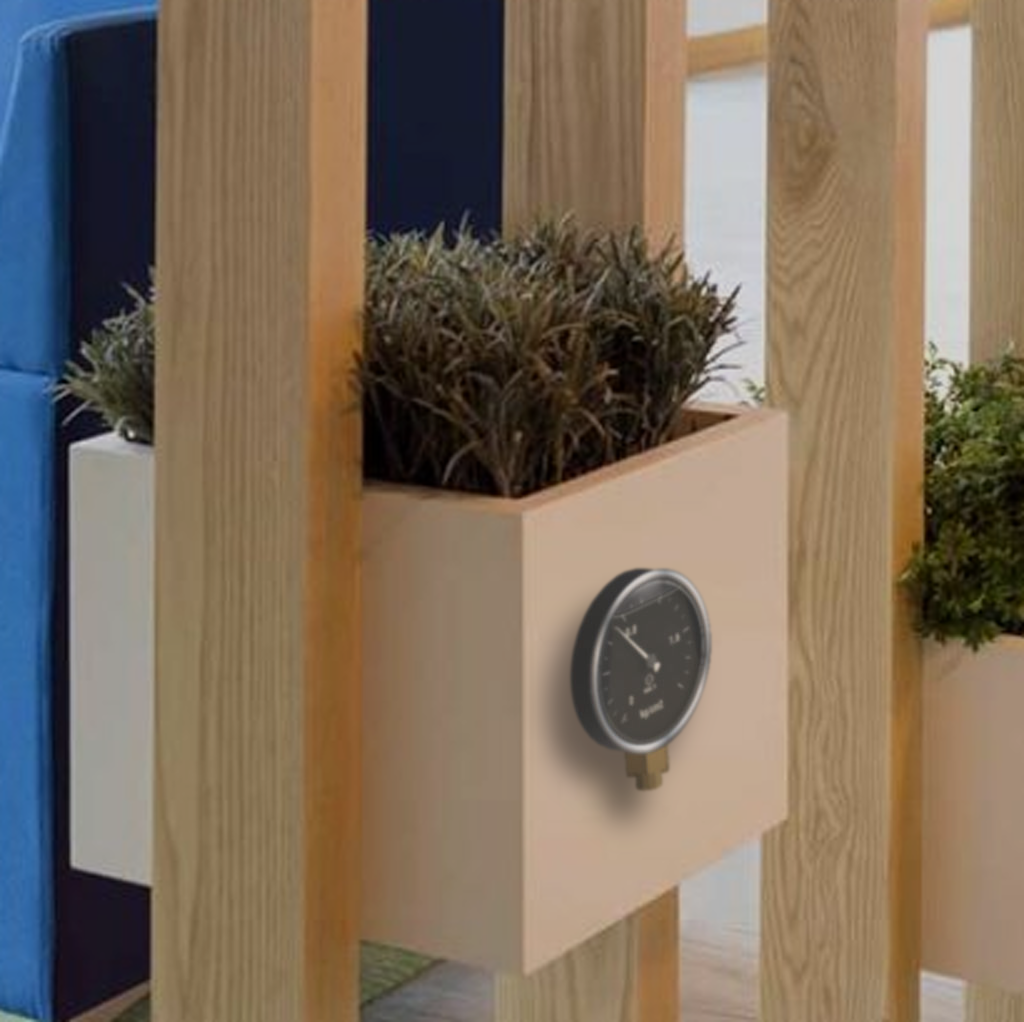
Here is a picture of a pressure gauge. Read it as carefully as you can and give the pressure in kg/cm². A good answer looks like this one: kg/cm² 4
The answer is kg/cm² 0.7
